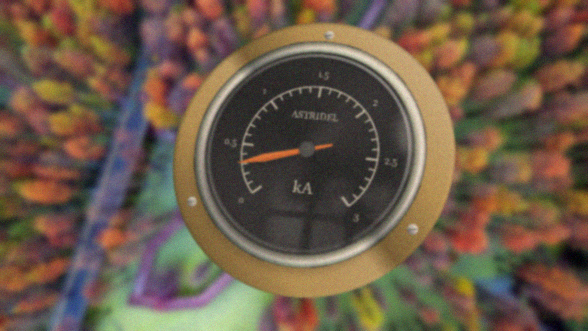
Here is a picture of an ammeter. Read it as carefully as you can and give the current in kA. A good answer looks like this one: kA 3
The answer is kA 0.3
